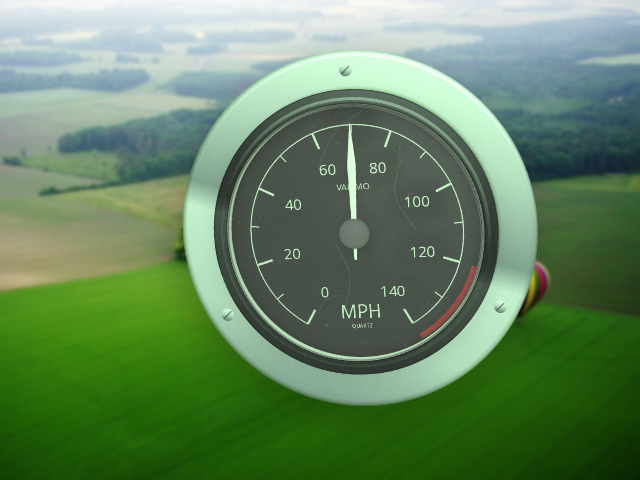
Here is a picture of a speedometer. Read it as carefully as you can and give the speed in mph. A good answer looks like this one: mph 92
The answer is mph 70
